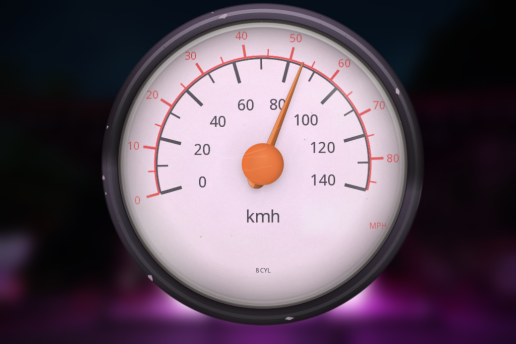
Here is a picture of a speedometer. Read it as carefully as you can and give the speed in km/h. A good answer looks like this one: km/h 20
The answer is km/h 85
